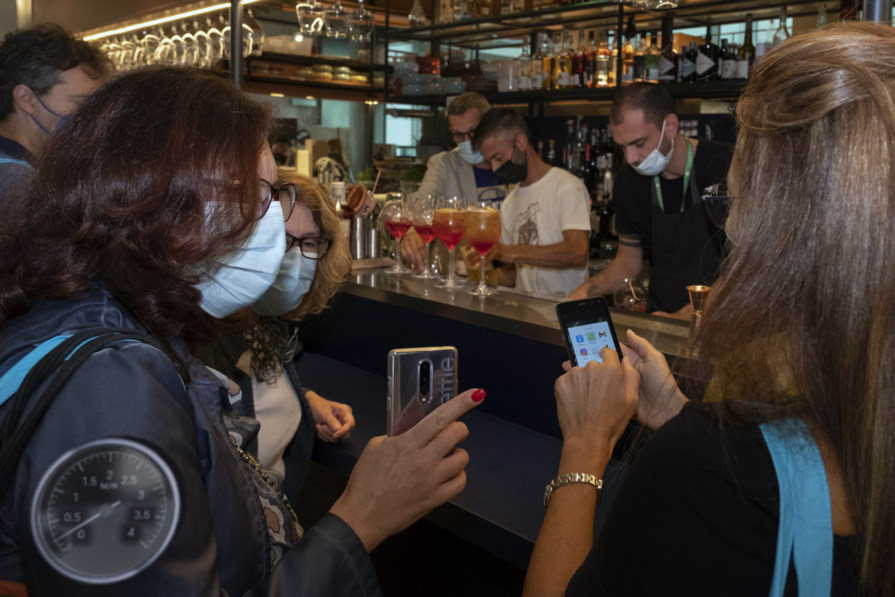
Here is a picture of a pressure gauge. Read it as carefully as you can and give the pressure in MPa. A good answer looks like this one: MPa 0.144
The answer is MPa 0.2
